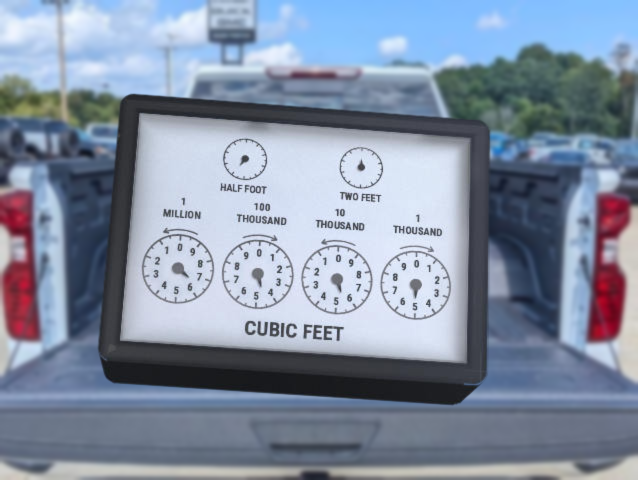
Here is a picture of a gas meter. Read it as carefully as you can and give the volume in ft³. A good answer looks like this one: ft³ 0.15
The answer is ft³ 645500
